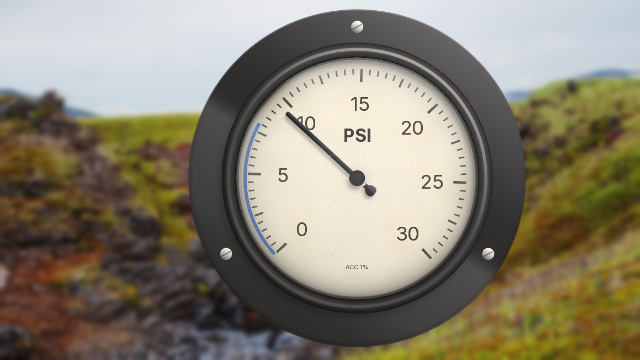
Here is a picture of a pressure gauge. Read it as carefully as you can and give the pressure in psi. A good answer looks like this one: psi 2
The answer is psi 9.5
